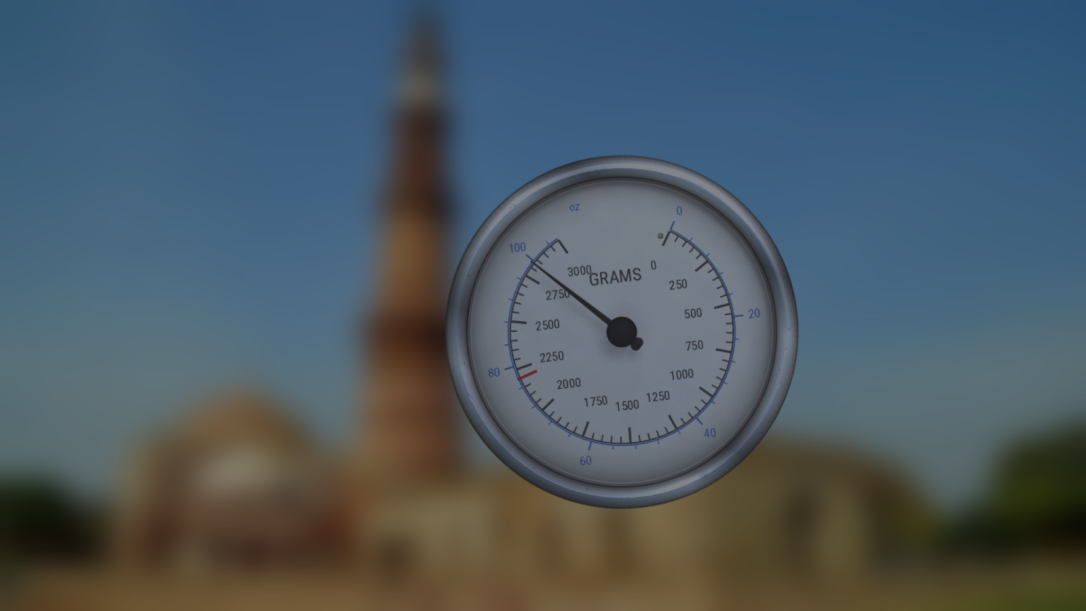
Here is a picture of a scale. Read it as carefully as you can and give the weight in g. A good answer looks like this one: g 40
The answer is g 2825
